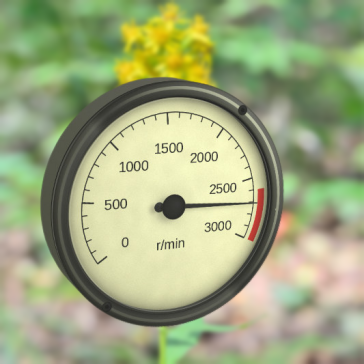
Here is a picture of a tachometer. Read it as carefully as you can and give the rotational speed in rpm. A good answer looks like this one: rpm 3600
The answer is rpm 2700
